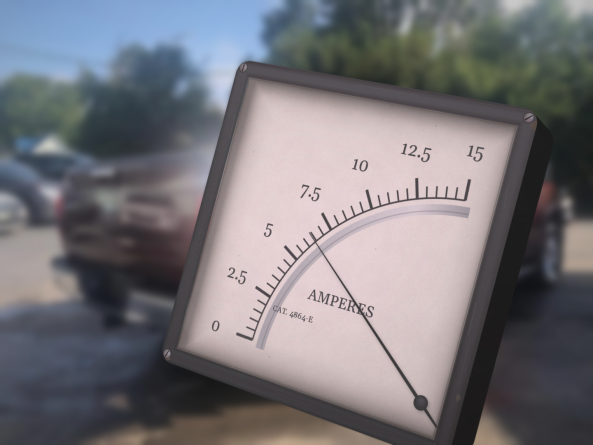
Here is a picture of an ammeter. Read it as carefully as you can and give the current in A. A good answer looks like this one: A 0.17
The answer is A 6.5
